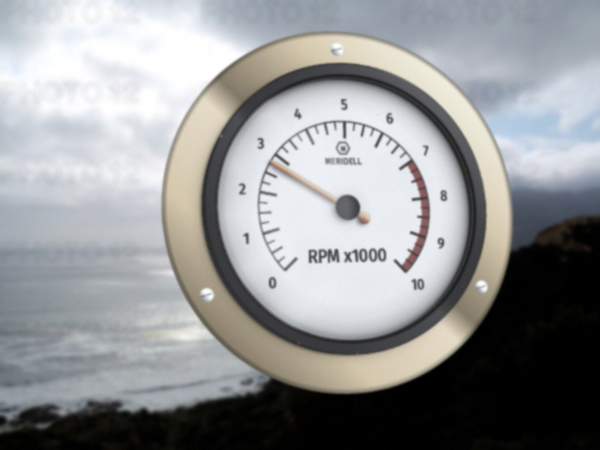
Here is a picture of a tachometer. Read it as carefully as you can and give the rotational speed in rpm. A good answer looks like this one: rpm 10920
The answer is rpm 2750
